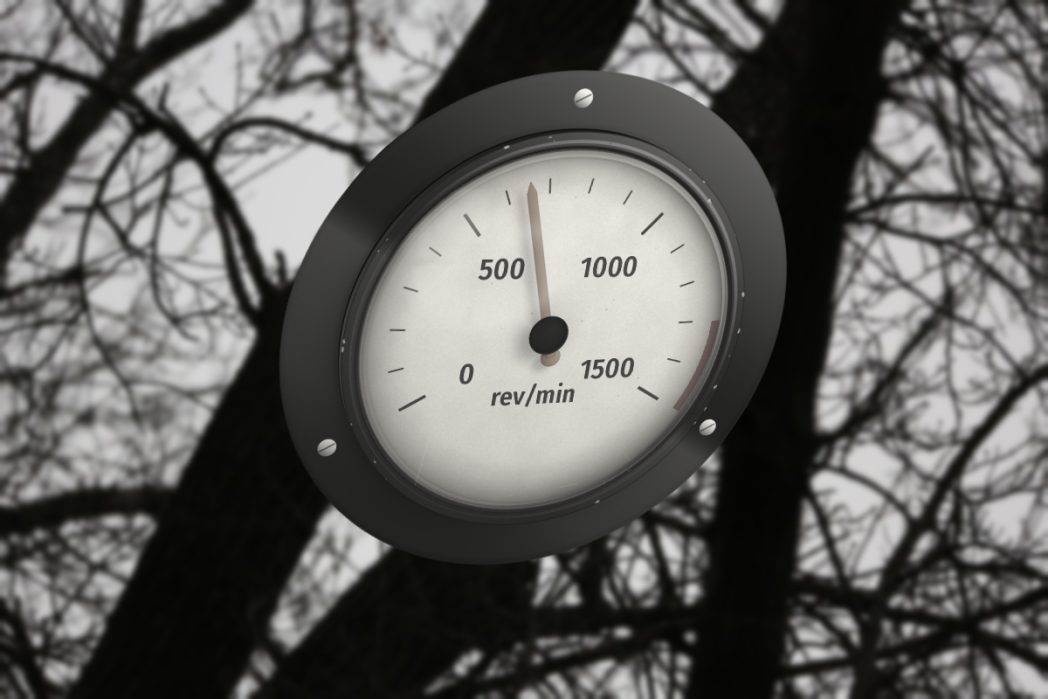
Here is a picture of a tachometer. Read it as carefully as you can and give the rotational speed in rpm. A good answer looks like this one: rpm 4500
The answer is rpm 650
